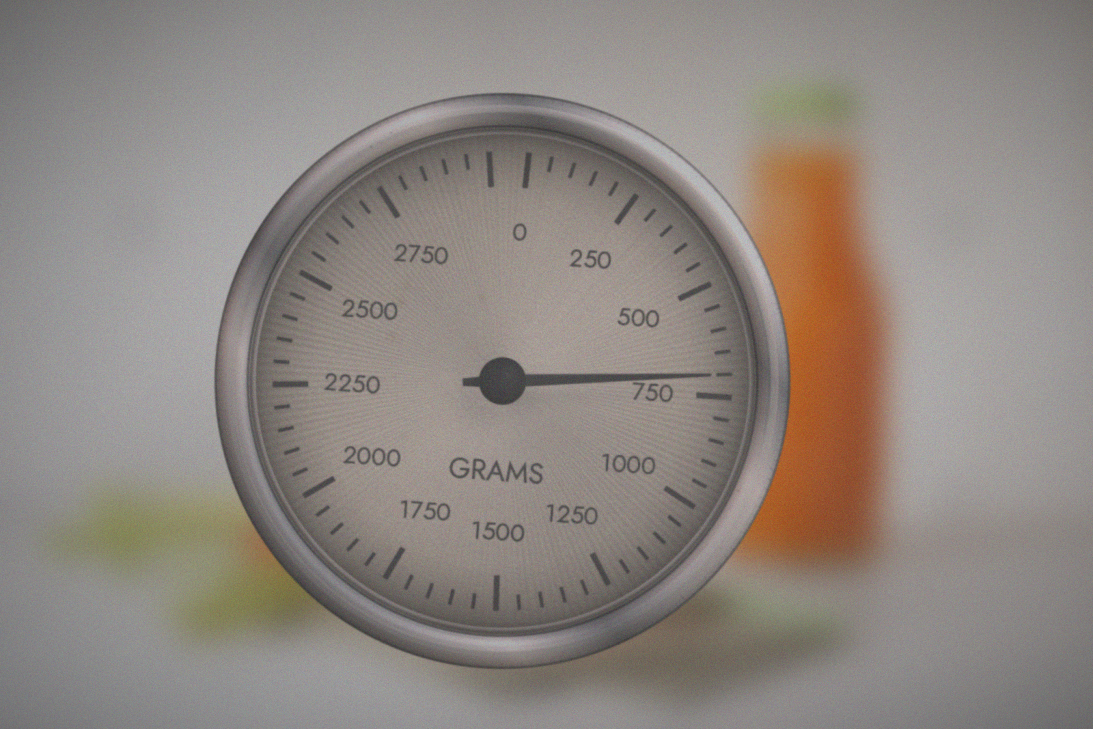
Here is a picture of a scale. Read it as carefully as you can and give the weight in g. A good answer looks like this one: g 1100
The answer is g 700
